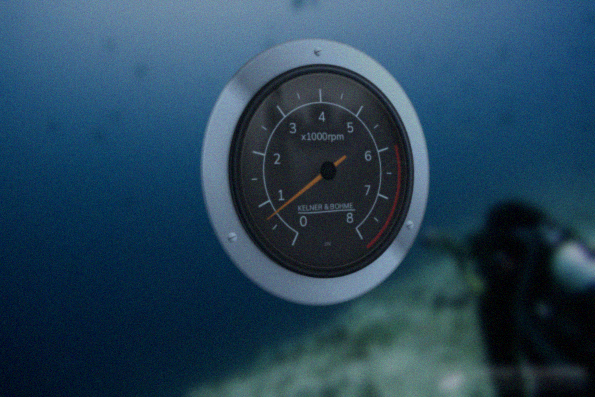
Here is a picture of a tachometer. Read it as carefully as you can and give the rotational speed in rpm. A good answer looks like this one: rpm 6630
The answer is rpm 750
